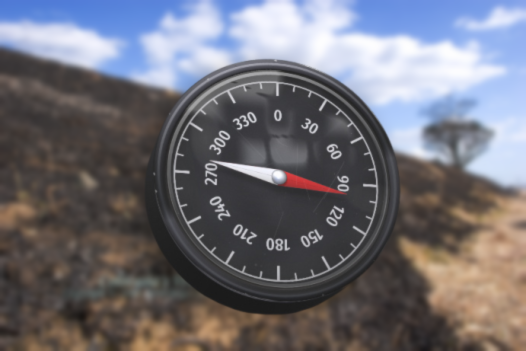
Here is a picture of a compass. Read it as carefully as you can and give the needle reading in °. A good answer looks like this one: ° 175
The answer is ° 100
